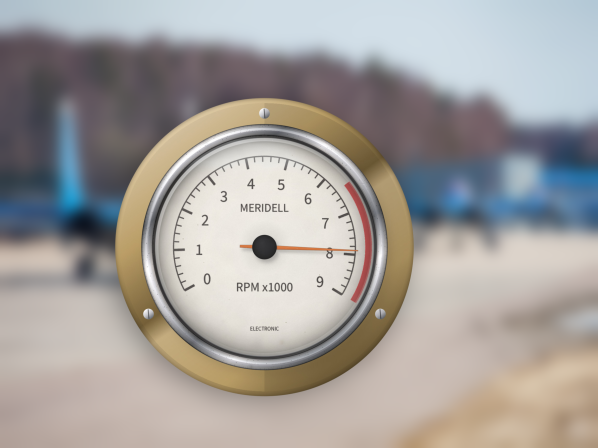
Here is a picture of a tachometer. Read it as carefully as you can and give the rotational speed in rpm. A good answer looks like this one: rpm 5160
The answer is rpm 7900
